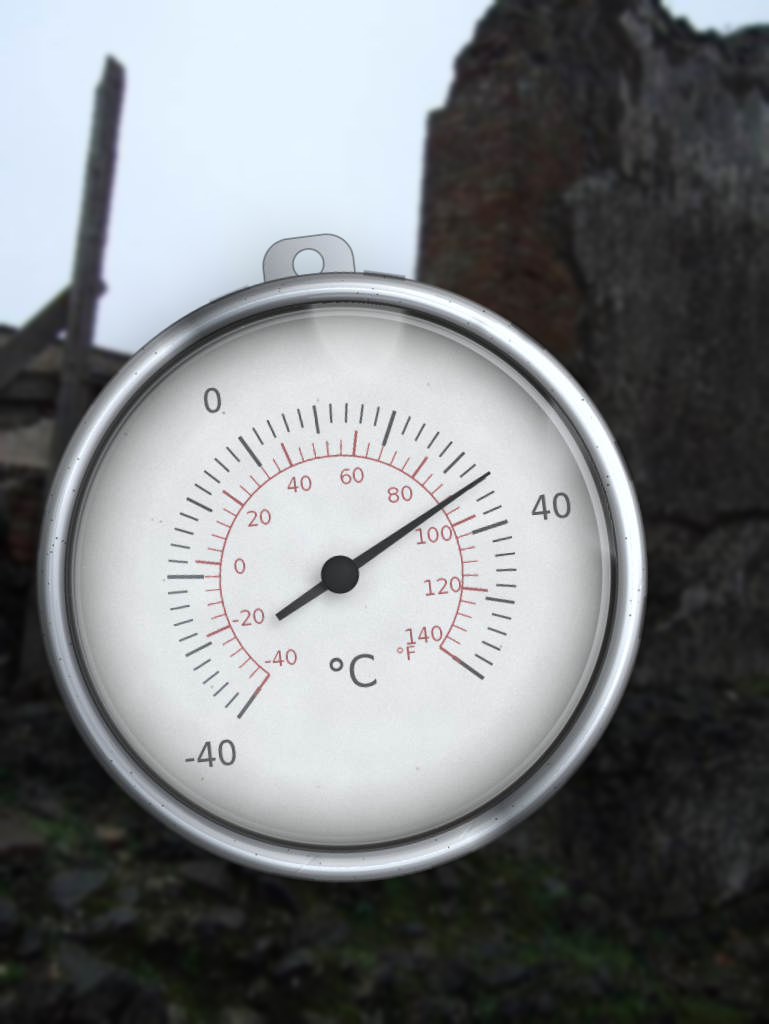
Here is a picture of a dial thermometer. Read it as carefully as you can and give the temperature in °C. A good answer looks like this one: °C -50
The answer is °C 34
